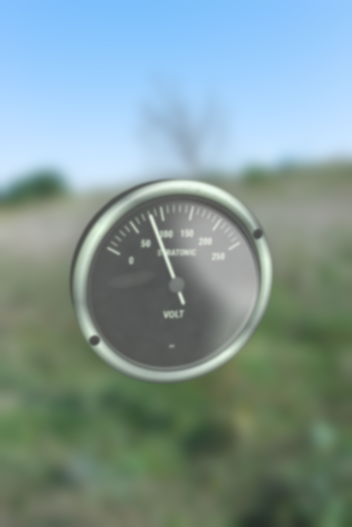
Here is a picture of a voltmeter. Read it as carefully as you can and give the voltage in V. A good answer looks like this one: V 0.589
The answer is V 80
